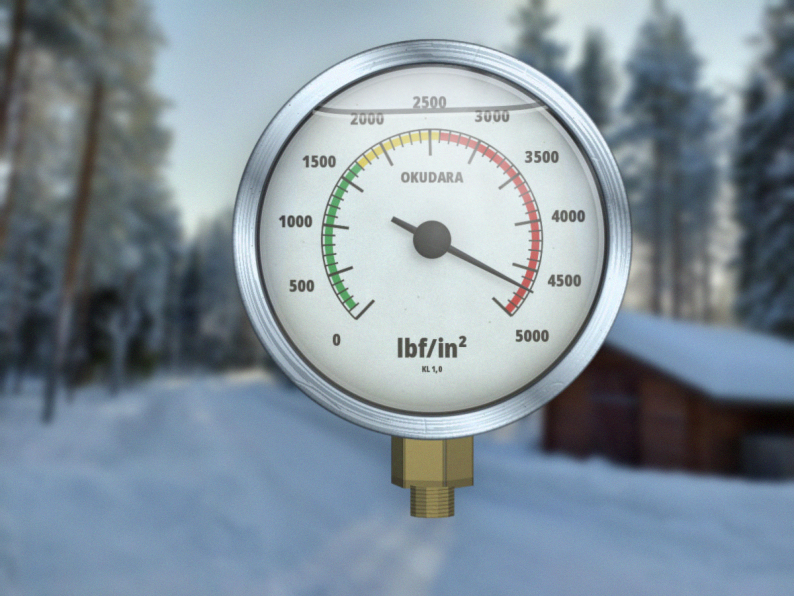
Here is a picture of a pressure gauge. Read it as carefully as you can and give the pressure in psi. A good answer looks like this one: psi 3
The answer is psi 4700
